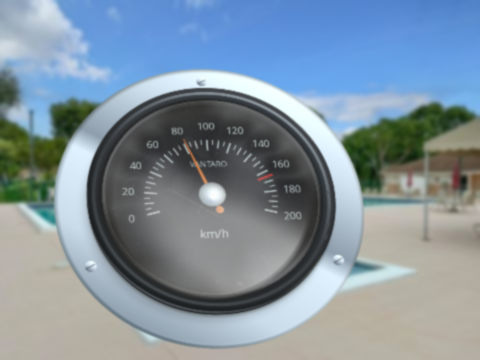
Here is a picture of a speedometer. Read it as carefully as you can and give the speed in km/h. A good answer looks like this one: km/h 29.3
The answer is km/h 80
